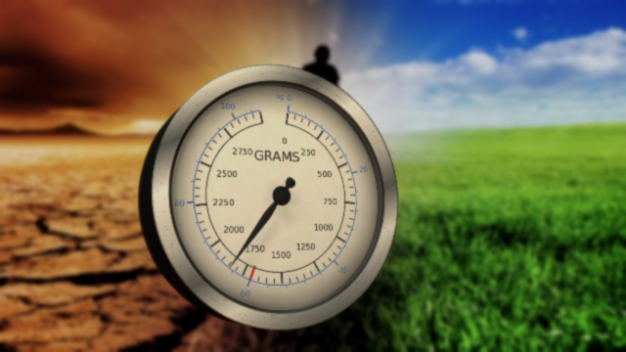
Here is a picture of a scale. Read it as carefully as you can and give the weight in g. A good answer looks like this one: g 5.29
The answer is g 1850
